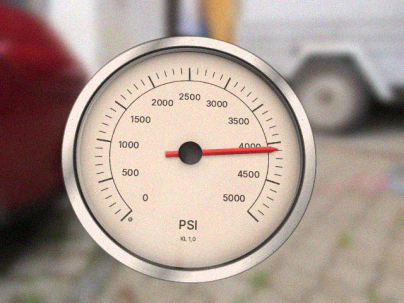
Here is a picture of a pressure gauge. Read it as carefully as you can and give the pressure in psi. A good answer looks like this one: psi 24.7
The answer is psi 4100
